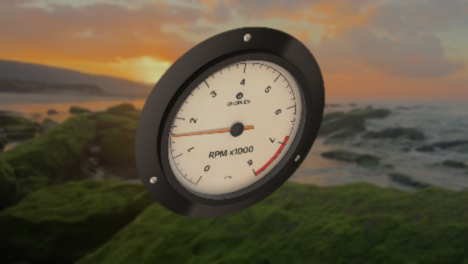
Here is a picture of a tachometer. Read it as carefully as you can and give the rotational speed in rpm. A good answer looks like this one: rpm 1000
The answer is rpm 1600
